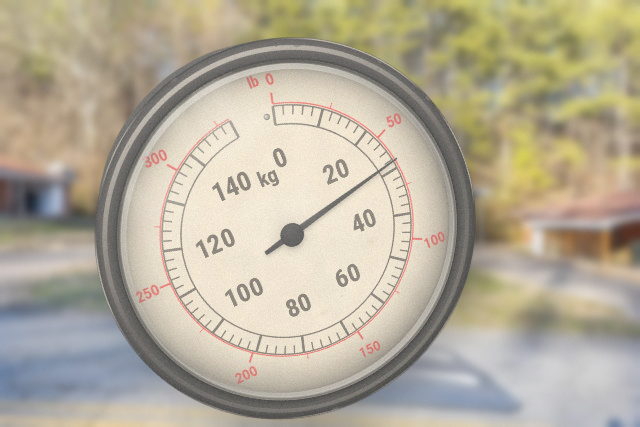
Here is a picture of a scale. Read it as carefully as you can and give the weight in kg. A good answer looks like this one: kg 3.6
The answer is kg 28
